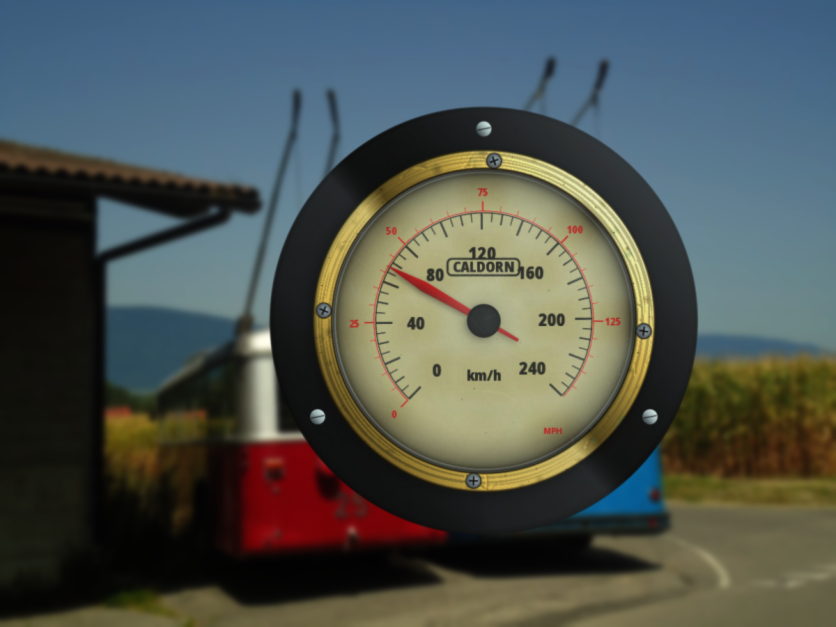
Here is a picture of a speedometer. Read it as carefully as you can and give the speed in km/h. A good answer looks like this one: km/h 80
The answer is km/h 67.5
